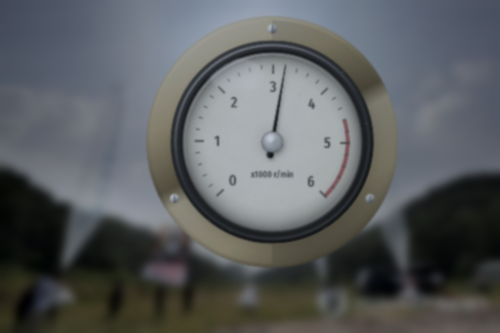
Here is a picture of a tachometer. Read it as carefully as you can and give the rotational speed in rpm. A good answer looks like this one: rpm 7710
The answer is rpm 3200
